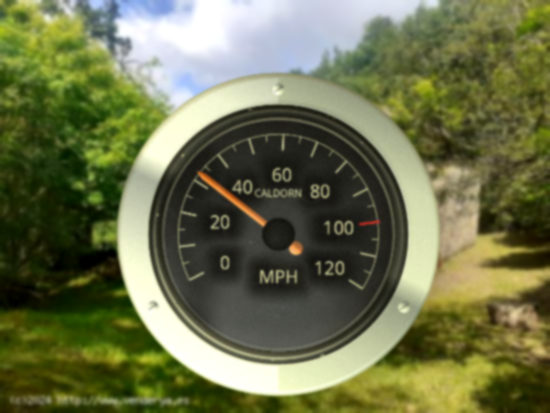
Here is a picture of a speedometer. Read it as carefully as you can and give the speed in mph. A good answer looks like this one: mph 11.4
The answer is mph 32.5
